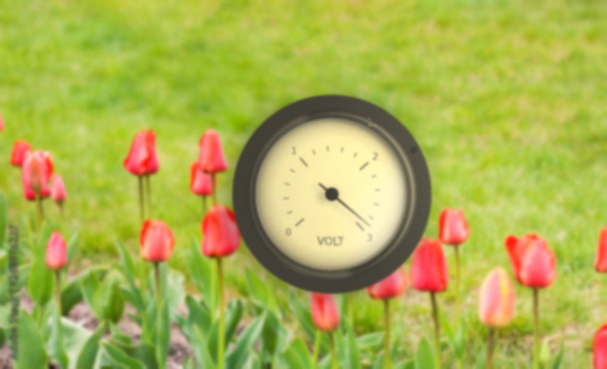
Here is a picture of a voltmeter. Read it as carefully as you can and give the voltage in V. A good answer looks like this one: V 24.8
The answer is V 2.9
